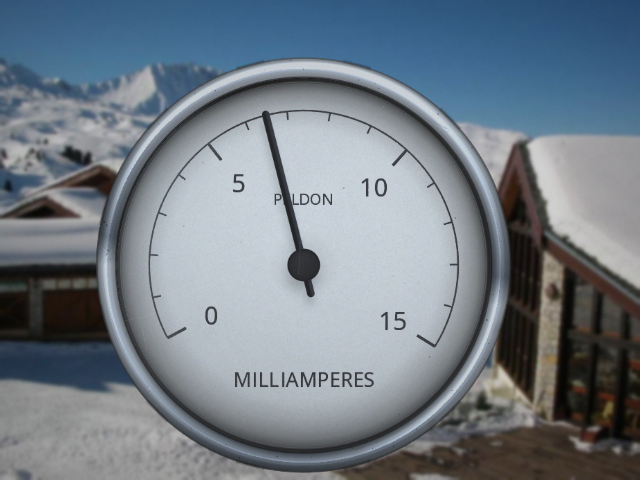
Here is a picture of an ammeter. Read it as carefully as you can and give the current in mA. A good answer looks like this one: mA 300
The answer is mA 6.5
